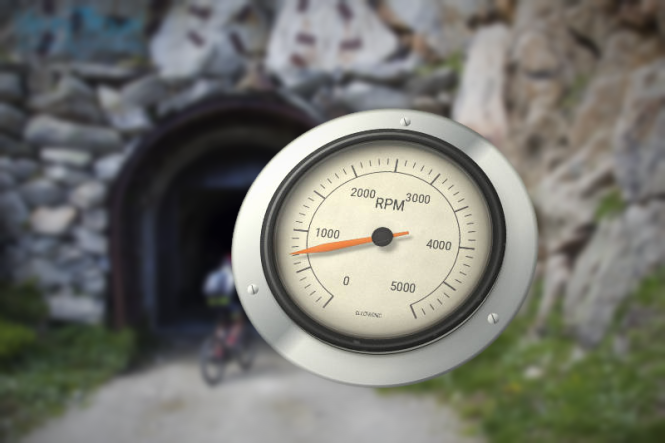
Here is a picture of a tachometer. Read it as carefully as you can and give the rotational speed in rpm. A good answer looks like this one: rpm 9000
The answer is rpm 700
